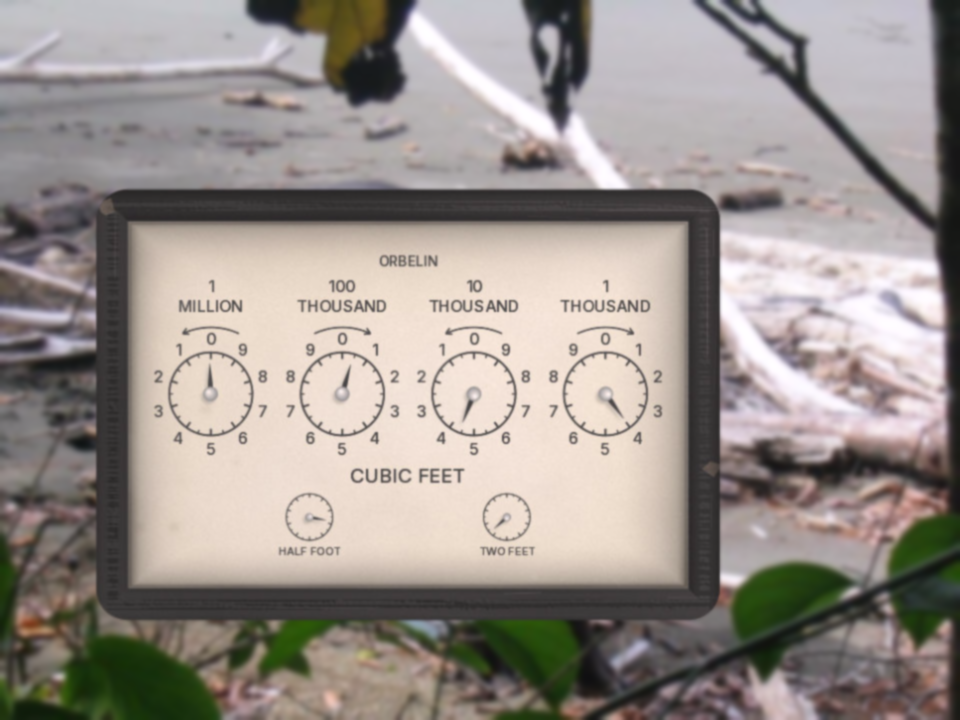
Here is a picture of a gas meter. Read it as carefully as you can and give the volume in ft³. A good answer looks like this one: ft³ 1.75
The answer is ft³ 4400
